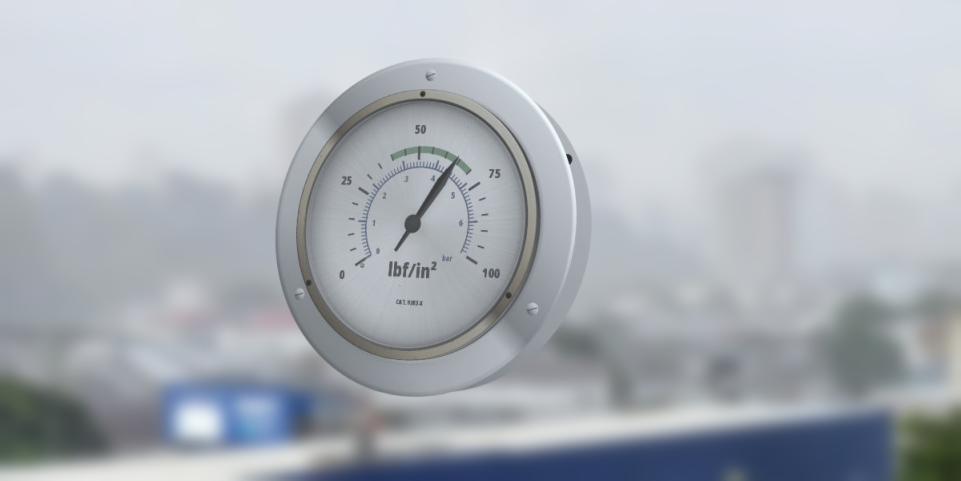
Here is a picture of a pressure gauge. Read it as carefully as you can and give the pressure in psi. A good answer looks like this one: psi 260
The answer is psi 65
